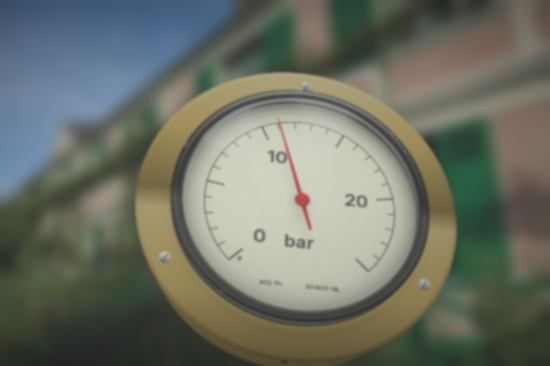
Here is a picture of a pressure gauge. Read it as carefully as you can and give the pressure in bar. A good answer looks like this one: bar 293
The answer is bar 11
